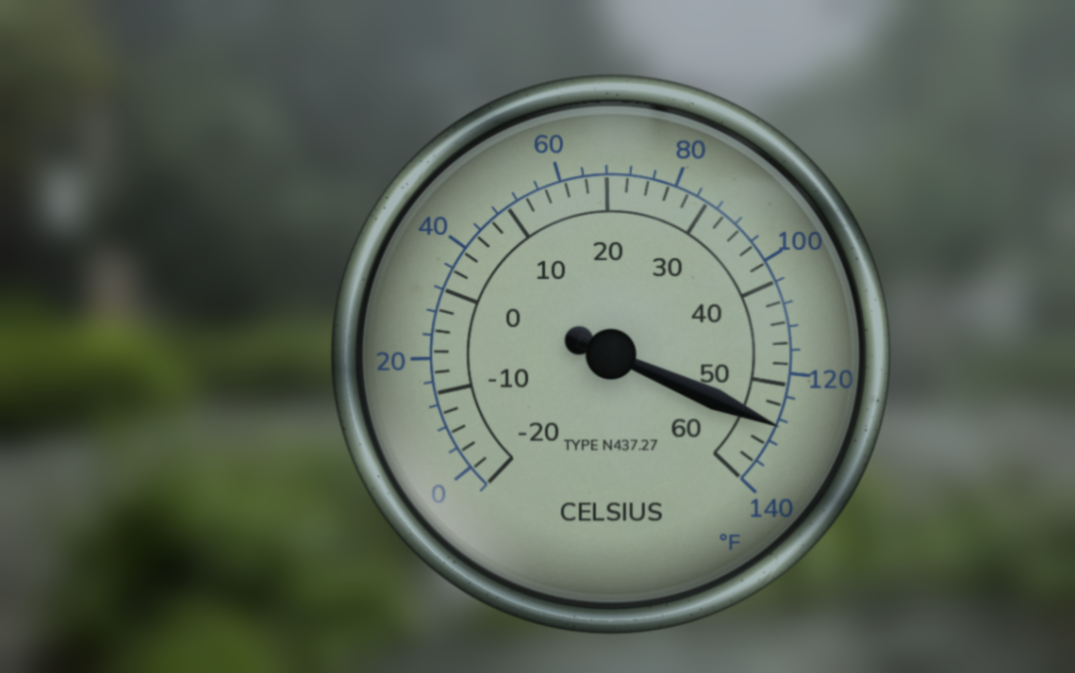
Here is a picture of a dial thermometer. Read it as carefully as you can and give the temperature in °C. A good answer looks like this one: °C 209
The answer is °C 54
